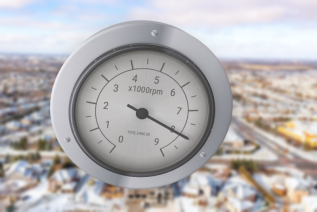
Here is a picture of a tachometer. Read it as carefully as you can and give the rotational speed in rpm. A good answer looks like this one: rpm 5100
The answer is rpm 8000
